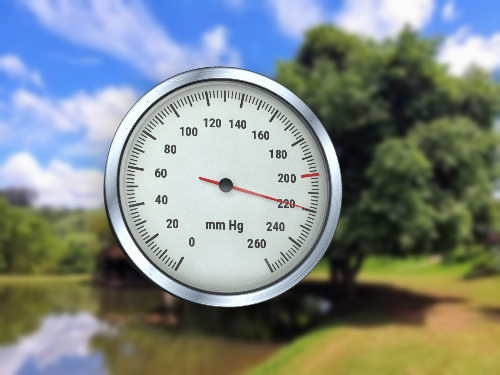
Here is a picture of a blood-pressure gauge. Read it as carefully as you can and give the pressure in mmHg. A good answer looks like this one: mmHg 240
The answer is mmHg 220
